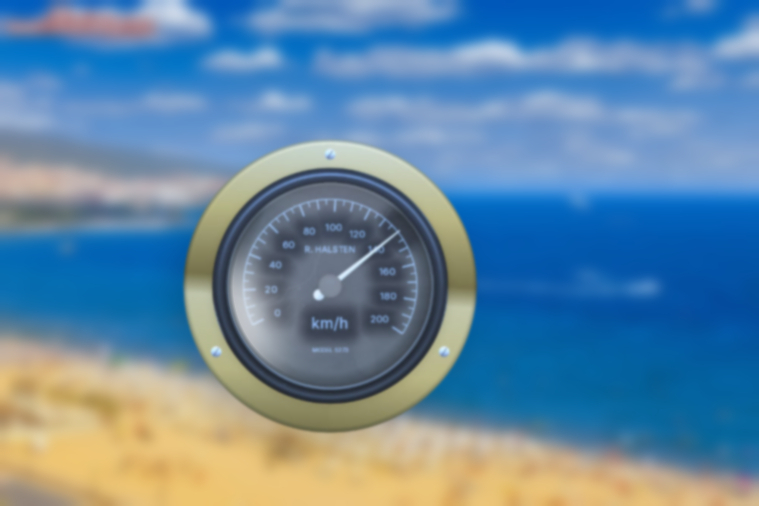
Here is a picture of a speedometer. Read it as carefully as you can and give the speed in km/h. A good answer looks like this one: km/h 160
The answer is km/h 140
